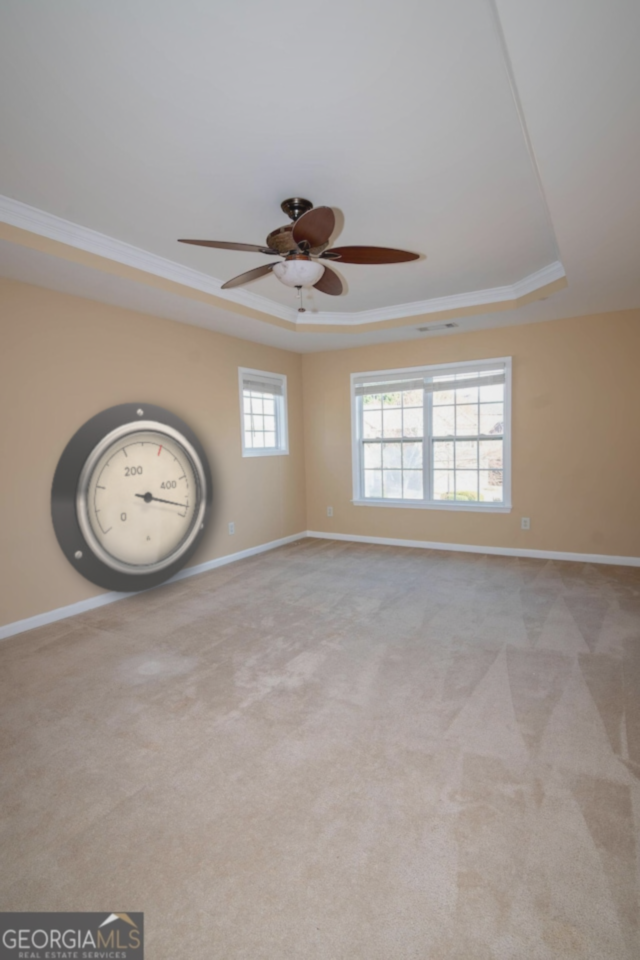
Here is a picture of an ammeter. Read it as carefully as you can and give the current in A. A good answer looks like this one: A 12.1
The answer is A 475
